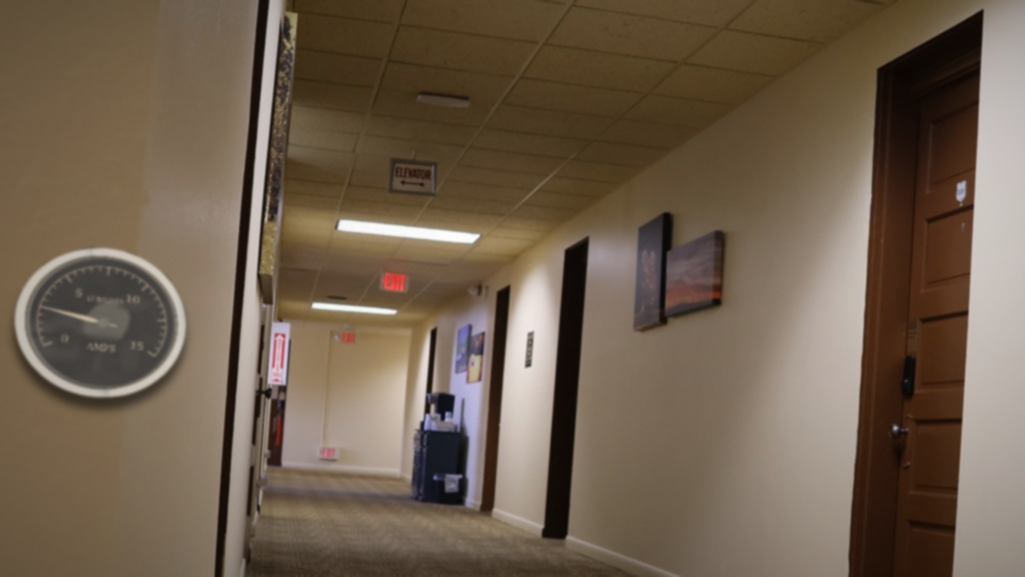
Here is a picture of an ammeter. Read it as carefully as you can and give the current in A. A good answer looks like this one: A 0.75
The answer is A 2.5
